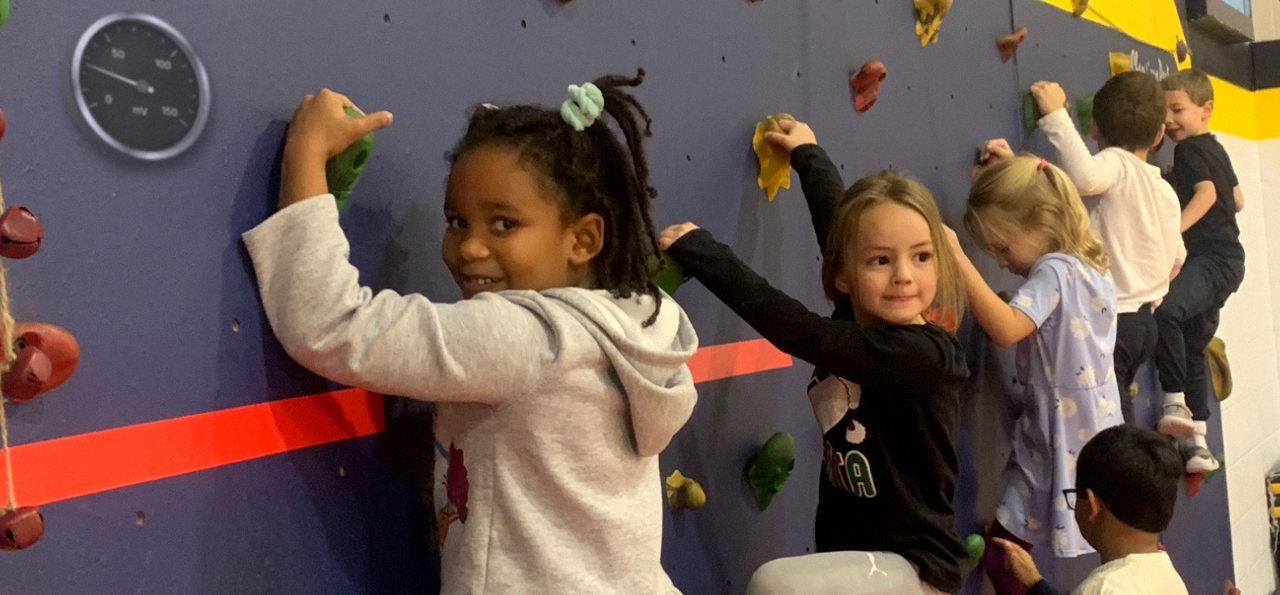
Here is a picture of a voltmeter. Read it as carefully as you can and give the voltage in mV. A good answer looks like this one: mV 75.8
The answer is mV 25
